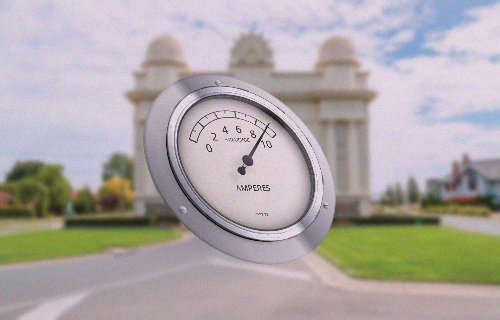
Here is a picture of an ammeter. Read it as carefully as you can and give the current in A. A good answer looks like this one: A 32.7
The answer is A 9
